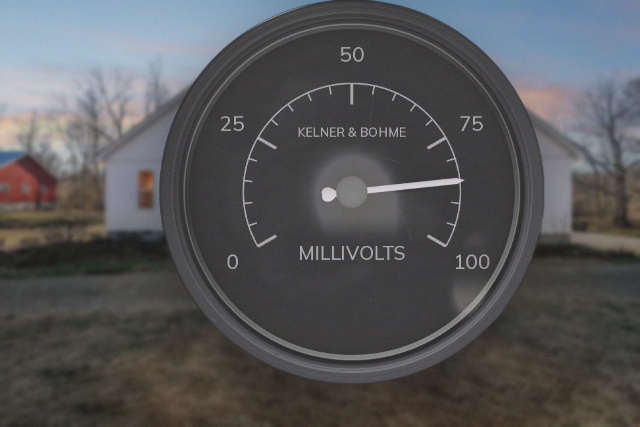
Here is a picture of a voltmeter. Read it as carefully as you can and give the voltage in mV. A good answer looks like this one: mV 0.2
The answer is mV 85
